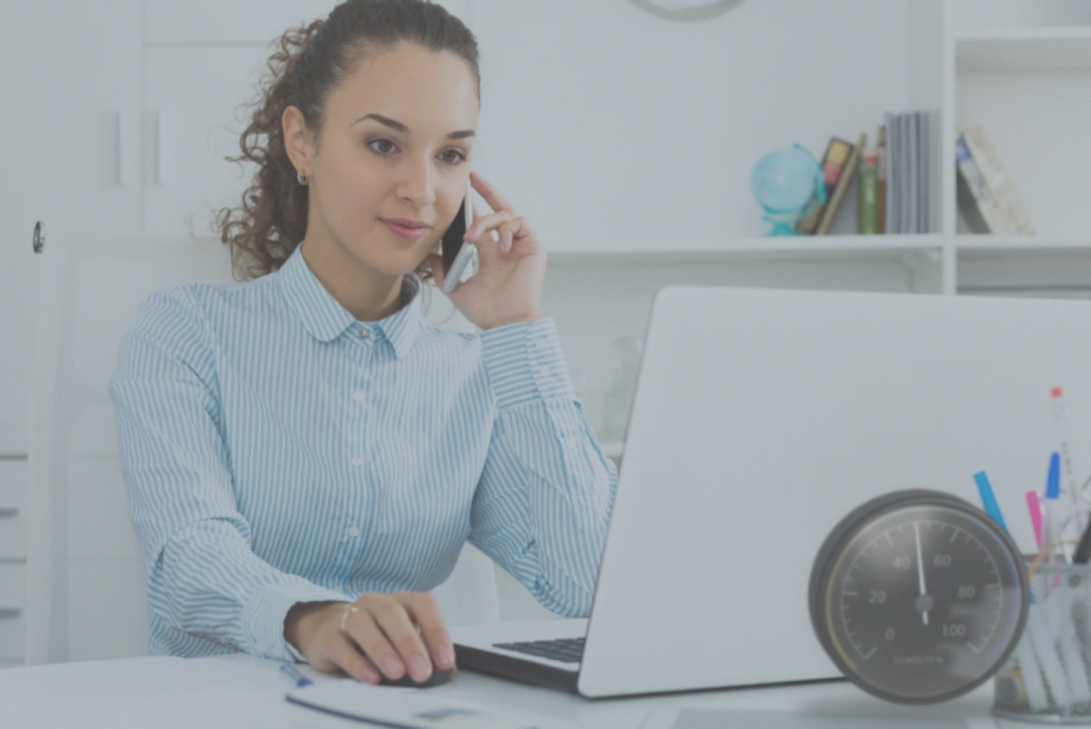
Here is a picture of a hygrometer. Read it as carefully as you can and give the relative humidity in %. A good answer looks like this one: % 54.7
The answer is % 48
